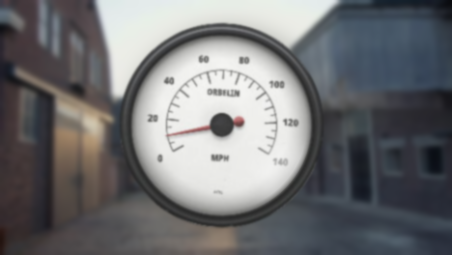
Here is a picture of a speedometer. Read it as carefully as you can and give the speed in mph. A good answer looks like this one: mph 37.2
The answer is mph 10
